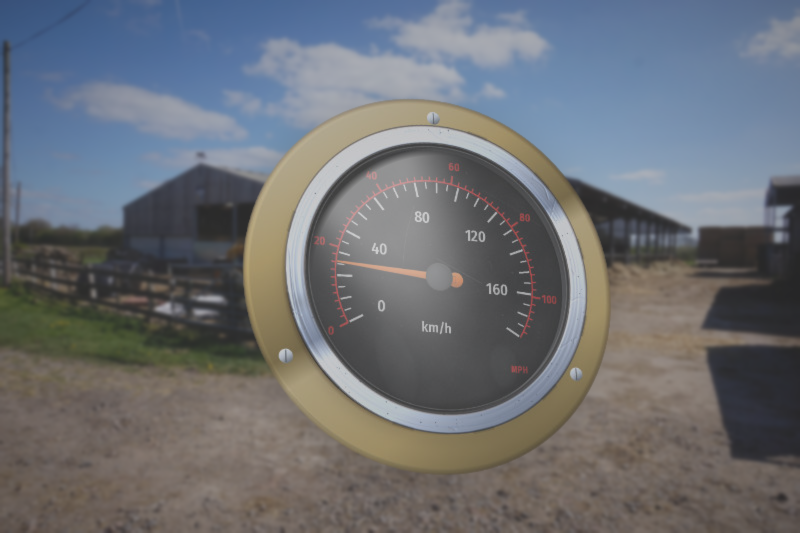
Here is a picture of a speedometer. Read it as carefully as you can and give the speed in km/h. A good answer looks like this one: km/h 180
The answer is km/h 25
